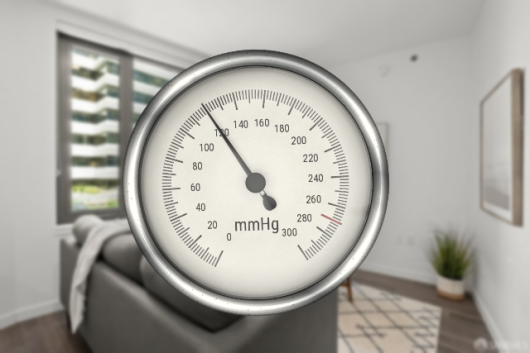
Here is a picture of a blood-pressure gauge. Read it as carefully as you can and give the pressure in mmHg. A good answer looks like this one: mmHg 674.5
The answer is mmHg 120
